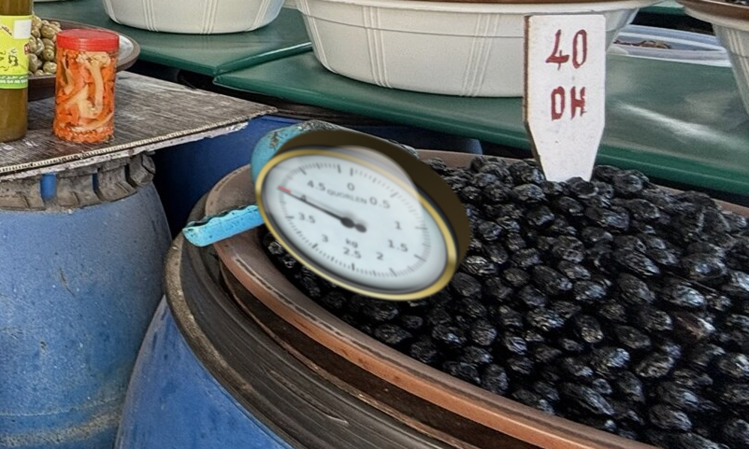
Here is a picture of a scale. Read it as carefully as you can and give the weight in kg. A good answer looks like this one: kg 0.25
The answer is kg 4
